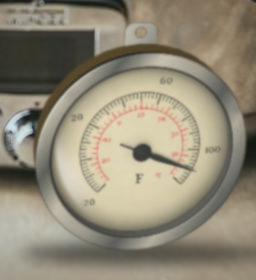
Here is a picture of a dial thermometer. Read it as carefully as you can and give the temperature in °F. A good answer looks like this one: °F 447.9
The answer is °F 110
